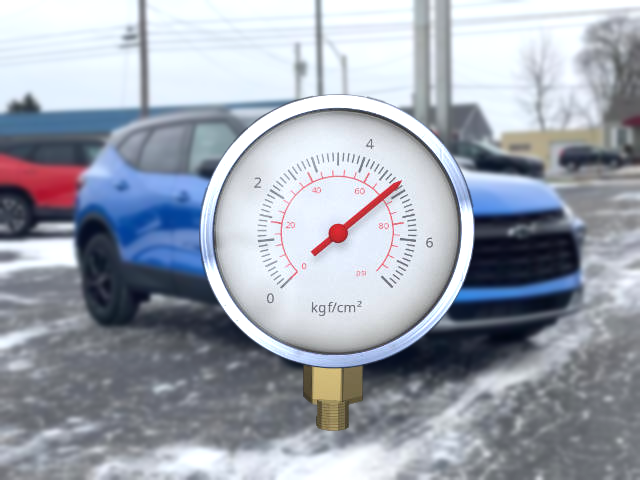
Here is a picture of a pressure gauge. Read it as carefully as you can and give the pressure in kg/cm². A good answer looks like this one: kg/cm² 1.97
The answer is kg/cm² 4.8
